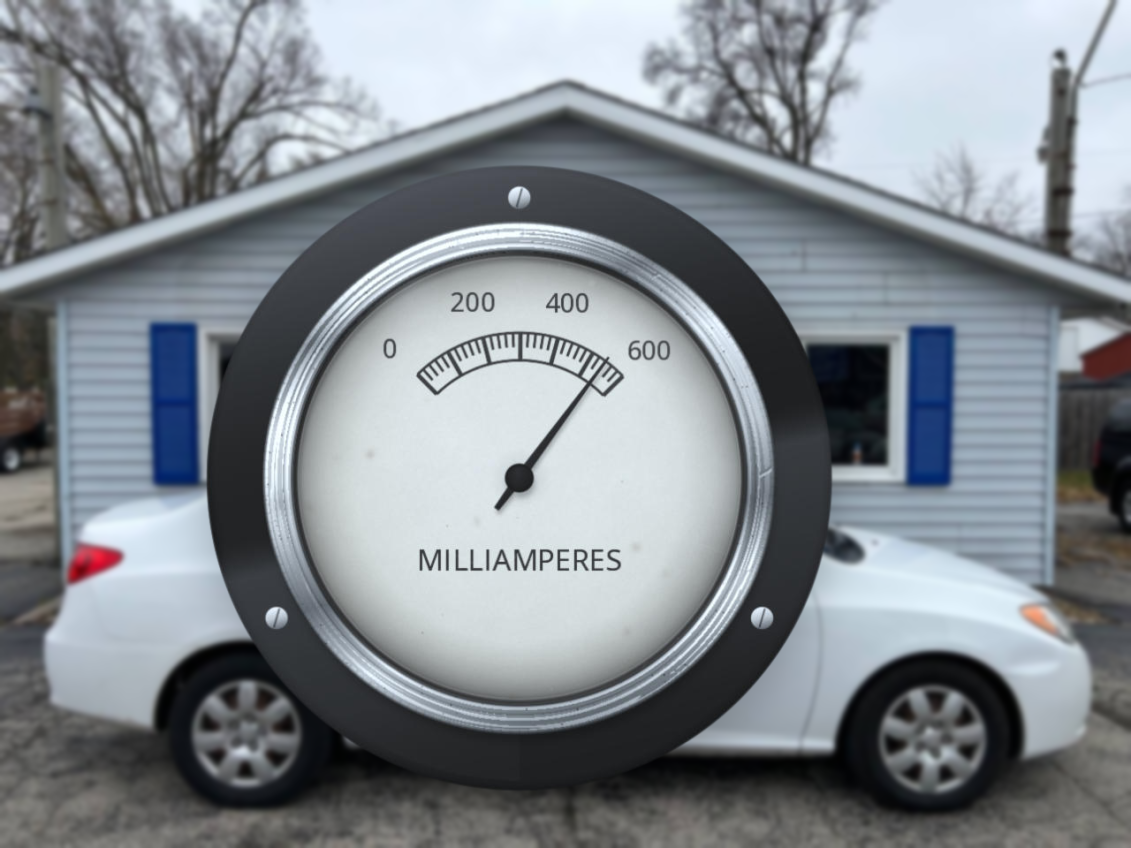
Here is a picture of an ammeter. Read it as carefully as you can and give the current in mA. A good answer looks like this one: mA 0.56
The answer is mA 540
